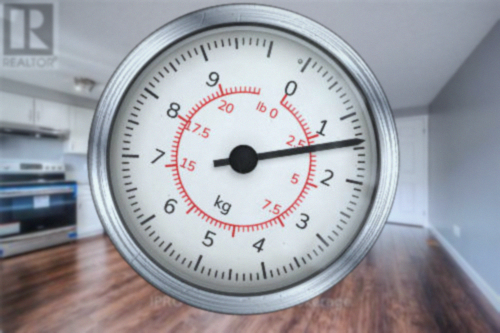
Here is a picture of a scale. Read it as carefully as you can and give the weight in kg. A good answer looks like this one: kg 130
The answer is kg 1.4
